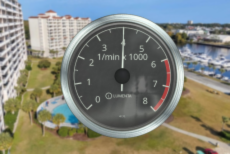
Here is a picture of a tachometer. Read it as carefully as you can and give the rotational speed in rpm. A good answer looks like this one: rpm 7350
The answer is rpm 4000
